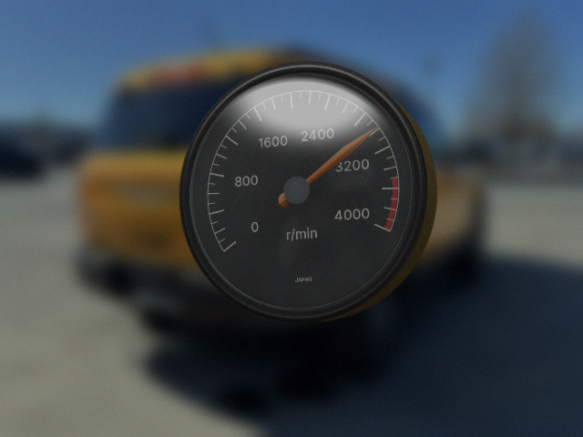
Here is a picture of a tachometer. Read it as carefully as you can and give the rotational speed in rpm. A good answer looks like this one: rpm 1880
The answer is rpm 3000
